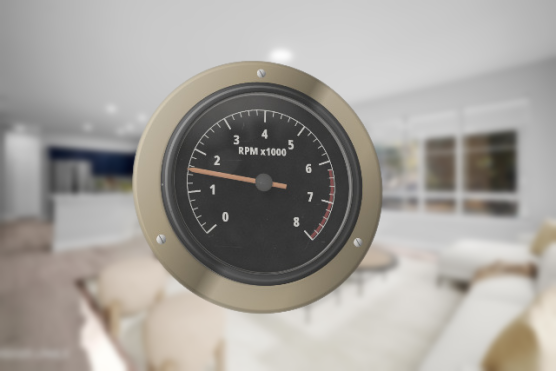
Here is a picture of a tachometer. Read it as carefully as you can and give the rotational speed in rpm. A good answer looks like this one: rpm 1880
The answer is rpm 1500
